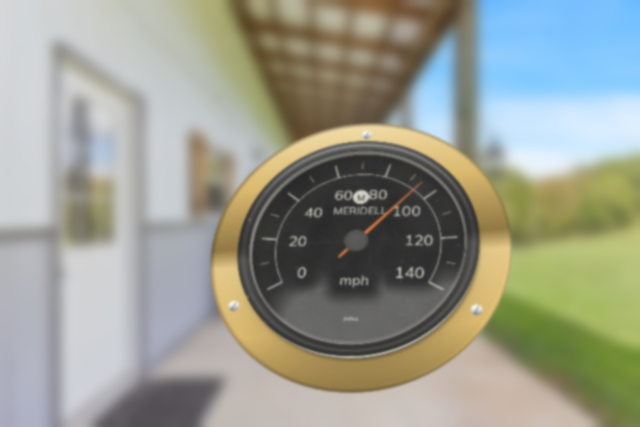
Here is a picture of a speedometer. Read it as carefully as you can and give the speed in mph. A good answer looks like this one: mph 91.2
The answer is mph 95
